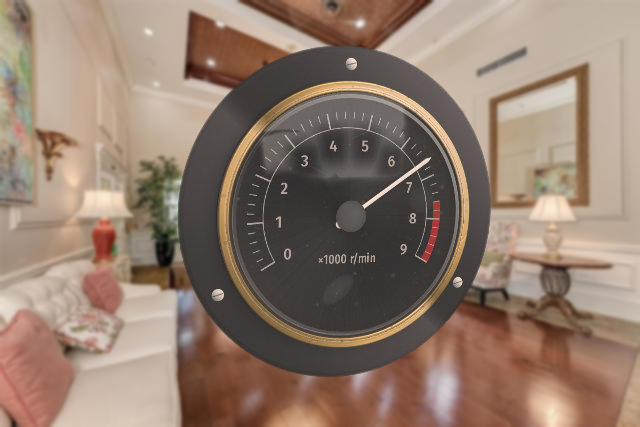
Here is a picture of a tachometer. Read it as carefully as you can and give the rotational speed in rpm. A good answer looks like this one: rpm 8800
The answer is rpm 6600
